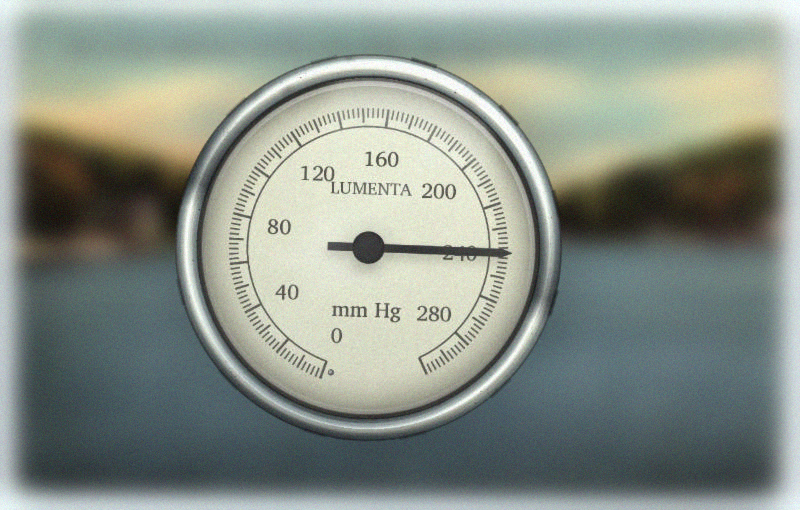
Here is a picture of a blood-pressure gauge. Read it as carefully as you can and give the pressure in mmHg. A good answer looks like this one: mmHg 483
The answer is mmHg 240
